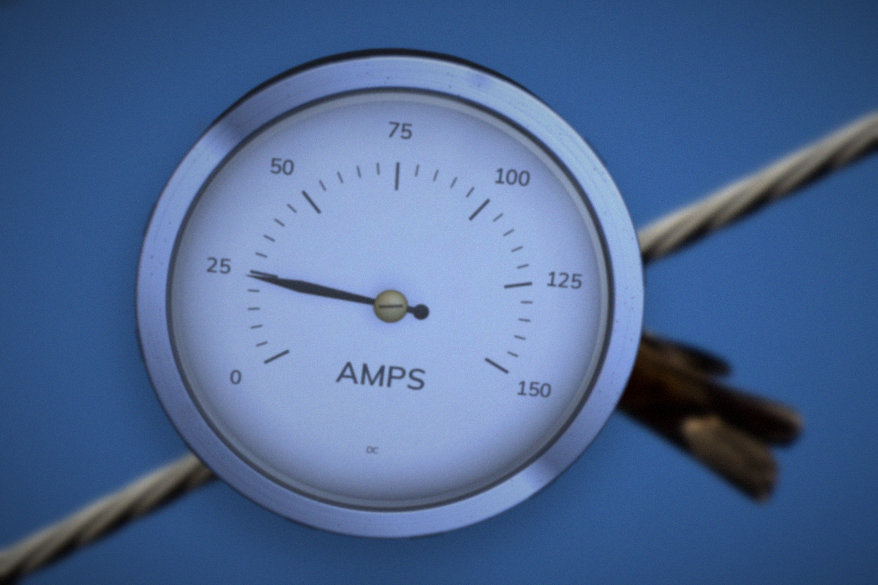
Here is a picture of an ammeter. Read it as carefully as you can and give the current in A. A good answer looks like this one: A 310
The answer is A 25
